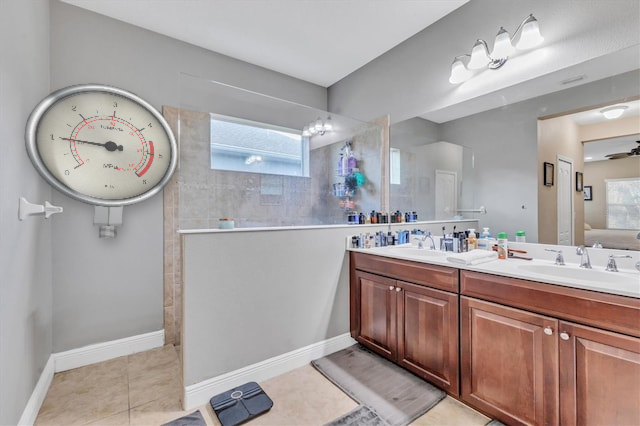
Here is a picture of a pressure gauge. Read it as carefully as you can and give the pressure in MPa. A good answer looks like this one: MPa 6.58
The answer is MPa 1
